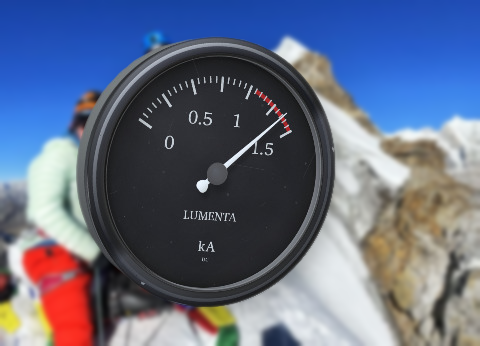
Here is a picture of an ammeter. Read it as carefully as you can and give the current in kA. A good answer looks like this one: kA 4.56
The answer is kA 1.35
